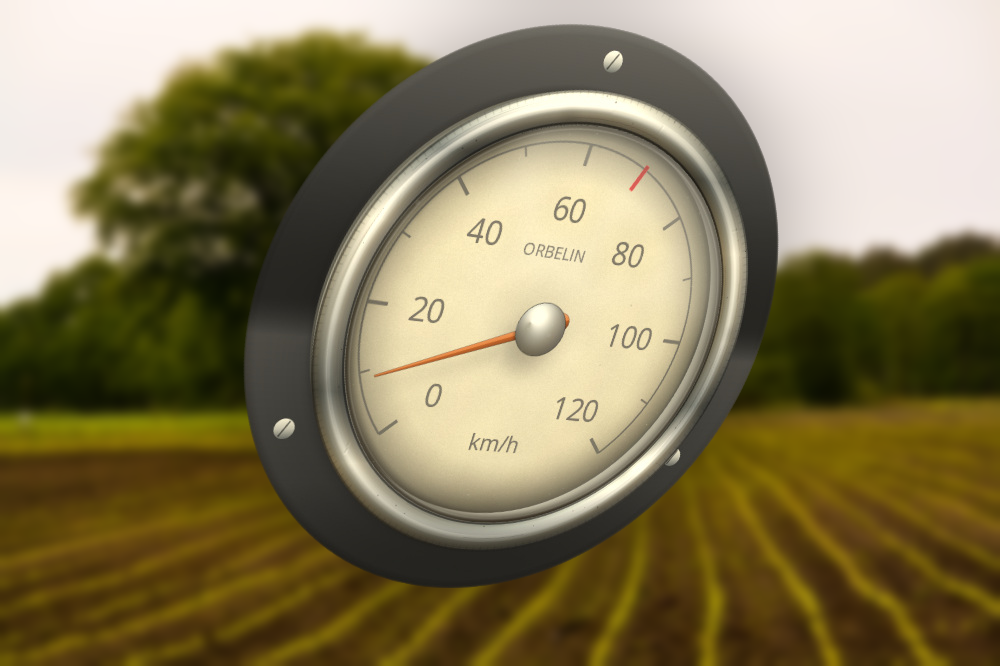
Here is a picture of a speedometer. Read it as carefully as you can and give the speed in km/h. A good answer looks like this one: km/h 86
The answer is km/h 10
